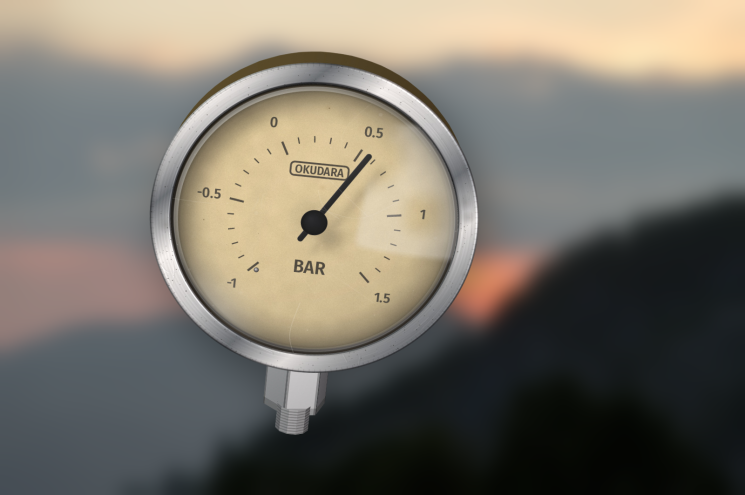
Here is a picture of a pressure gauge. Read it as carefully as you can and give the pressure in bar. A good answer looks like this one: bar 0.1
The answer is bar 0.55
